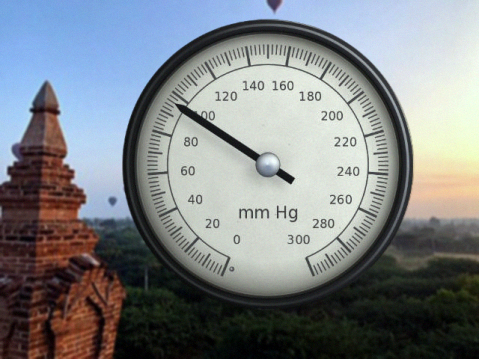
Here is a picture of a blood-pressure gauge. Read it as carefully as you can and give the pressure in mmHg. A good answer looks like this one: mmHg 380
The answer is mmHg 96
